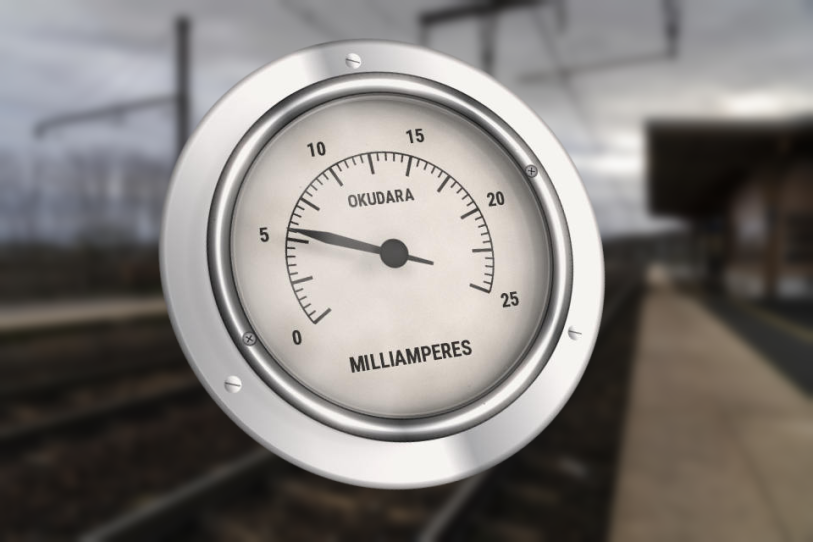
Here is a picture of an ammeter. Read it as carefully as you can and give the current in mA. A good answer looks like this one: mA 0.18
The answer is mA 5.5
